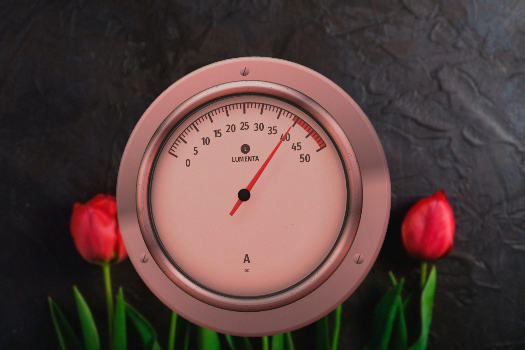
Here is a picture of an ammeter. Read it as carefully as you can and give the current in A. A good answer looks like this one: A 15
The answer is A 40
